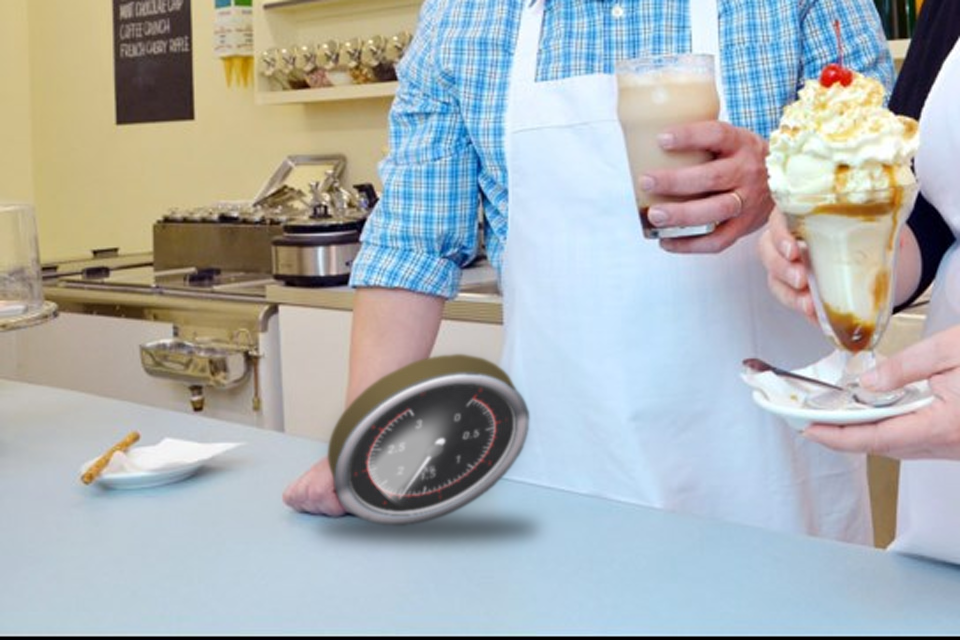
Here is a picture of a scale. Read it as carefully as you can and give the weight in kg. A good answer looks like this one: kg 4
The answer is kg 1.75
